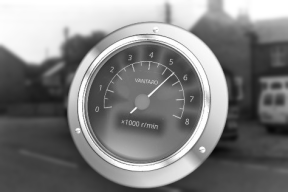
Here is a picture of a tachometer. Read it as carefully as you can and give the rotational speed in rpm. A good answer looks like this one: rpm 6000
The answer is rpm 5500
